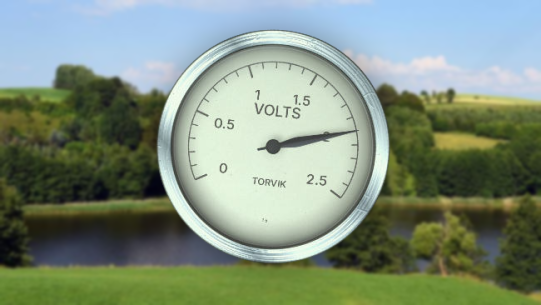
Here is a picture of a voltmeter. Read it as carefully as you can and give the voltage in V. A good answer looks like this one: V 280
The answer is V 2
